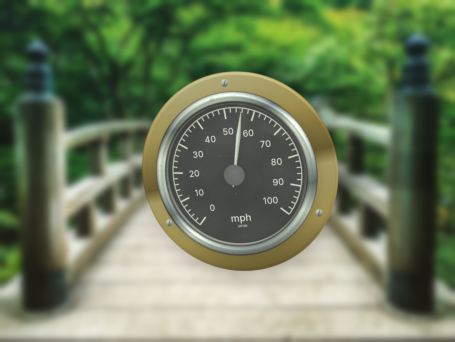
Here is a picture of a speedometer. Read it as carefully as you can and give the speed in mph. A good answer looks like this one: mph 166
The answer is mph 56
